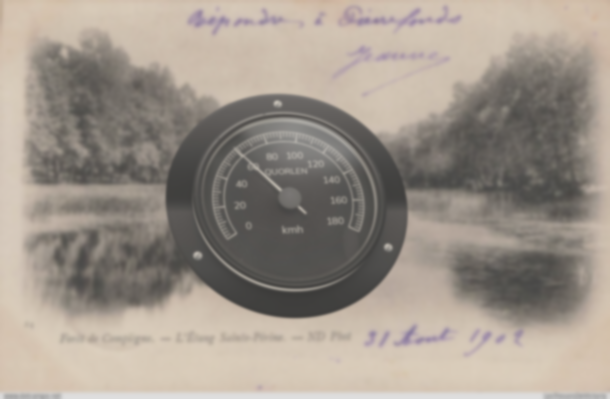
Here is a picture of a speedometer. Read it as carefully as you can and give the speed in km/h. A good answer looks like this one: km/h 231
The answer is km/h 60
